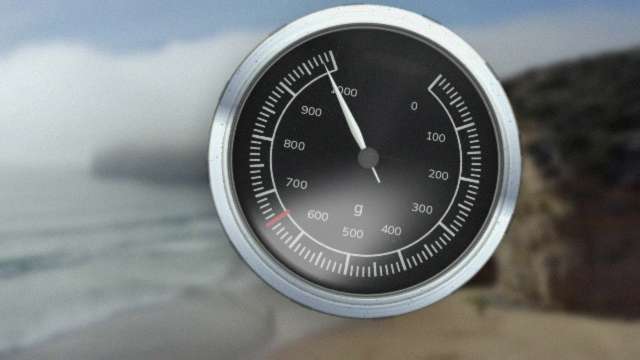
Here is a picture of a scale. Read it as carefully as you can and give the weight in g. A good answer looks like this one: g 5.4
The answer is g 980
